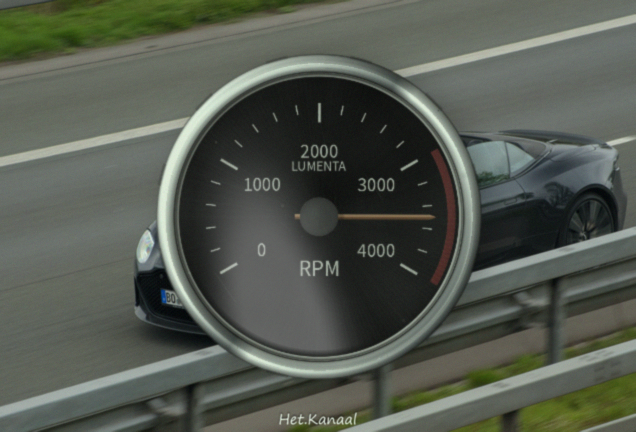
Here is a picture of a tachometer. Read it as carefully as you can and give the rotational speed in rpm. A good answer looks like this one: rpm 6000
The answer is rpm 3500
